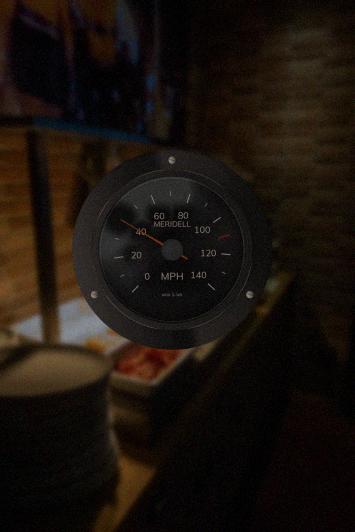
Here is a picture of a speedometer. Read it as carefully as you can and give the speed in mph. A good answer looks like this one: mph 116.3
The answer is mph 40
